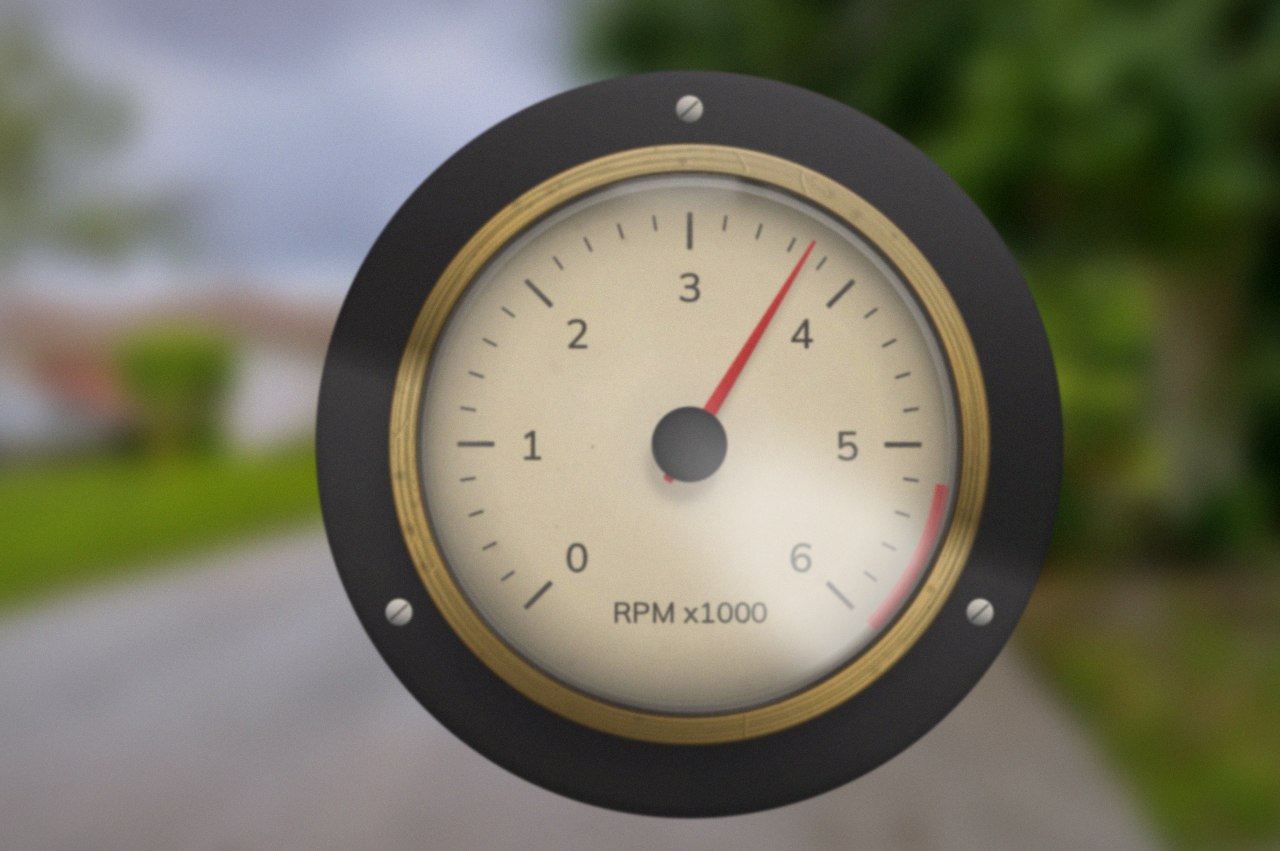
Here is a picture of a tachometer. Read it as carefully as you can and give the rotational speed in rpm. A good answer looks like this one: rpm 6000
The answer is rpm 3700
